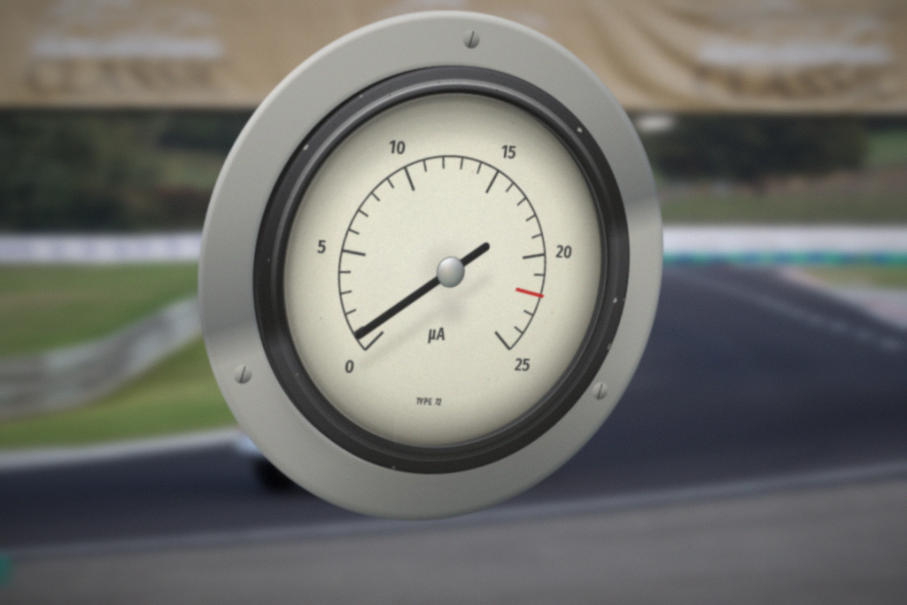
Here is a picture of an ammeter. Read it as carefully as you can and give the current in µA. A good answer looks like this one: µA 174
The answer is µA 1
